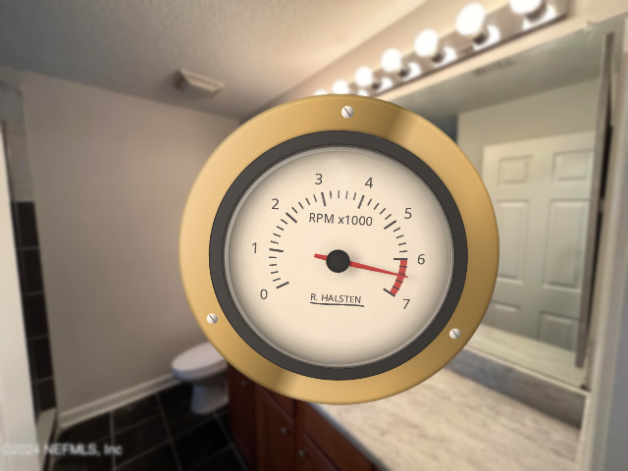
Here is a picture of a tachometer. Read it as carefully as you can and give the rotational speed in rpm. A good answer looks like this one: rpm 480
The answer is rpm 6400
